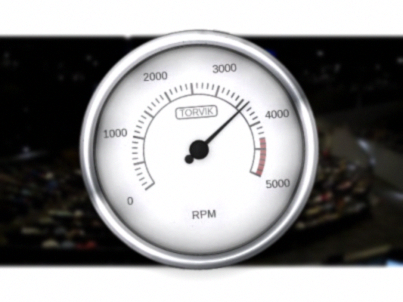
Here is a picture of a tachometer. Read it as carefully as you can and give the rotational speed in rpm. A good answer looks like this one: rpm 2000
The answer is rpm 3600
